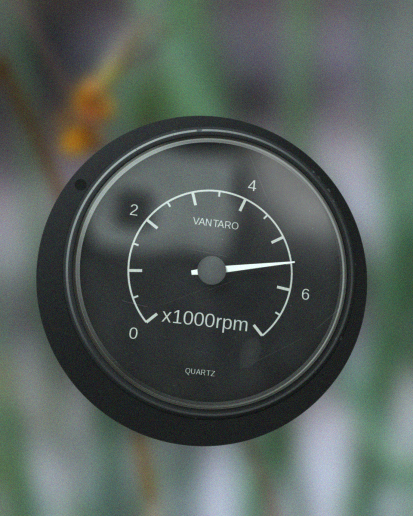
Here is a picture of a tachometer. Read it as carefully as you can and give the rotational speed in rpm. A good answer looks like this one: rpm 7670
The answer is rpm 5500
